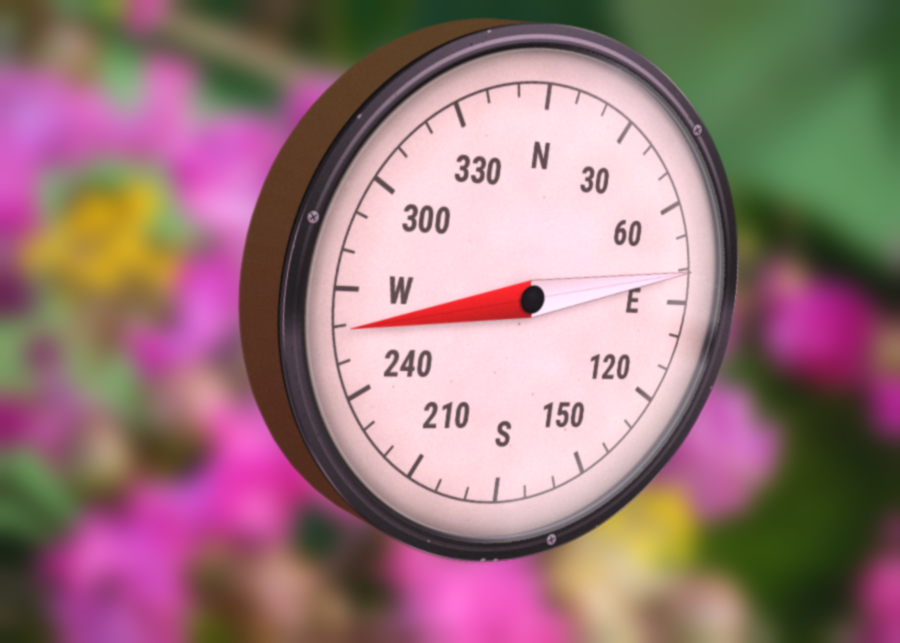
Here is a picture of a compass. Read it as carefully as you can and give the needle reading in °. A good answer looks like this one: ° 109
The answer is ° 260
